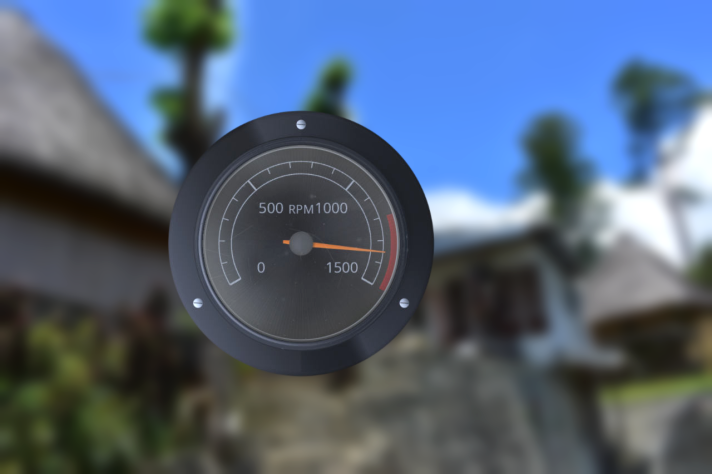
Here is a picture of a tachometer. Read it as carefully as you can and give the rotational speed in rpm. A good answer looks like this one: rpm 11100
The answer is rpm 1350
